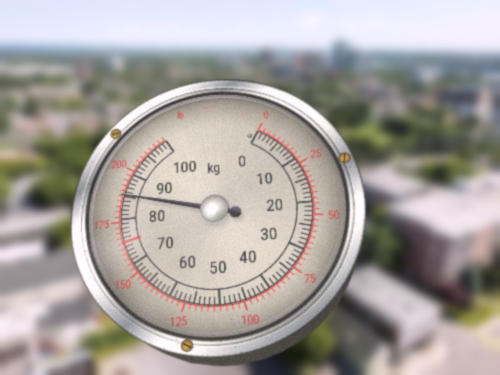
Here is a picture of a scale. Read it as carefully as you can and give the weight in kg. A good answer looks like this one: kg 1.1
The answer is kg 85
